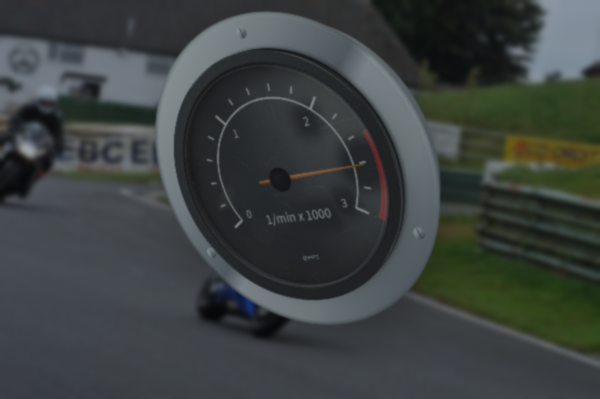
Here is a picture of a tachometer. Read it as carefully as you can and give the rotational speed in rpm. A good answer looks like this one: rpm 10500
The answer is rpm 2600
